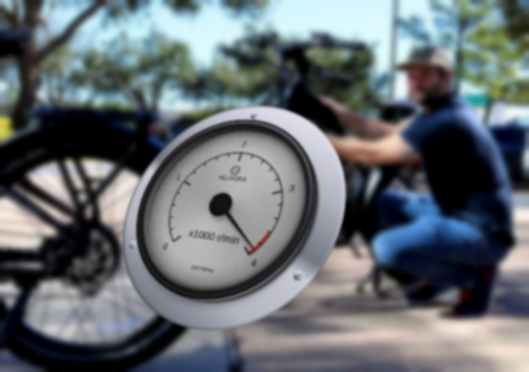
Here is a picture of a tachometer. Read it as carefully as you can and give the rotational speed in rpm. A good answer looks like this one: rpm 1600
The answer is rpm 3900
